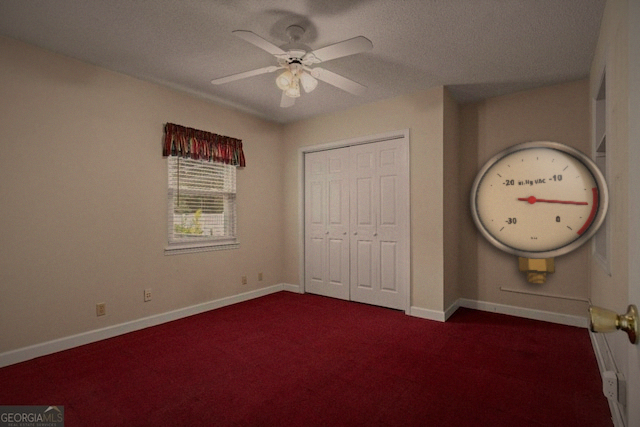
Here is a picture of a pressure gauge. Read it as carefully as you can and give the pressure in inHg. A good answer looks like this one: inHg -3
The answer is inHg -4
